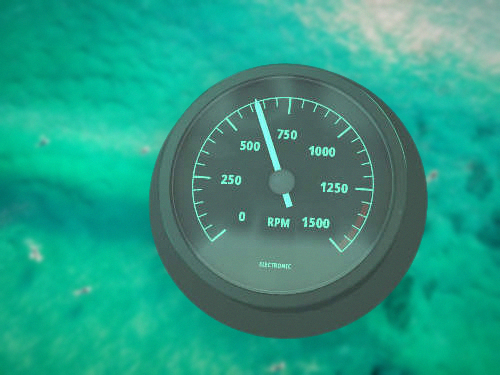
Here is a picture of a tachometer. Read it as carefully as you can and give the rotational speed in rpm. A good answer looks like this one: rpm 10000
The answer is rpm 625
